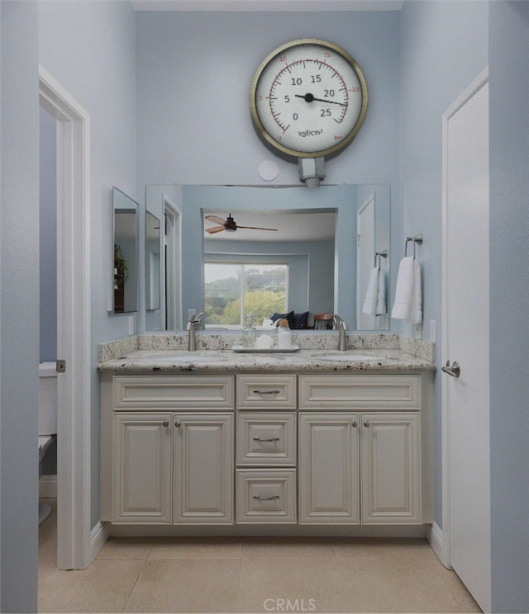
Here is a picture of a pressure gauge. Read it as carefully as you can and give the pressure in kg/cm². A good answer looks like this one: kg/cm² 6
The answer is kg/cm² 22.5
